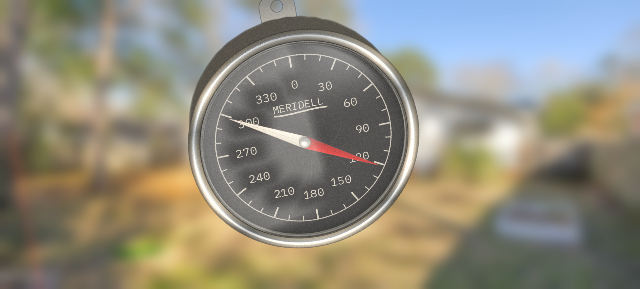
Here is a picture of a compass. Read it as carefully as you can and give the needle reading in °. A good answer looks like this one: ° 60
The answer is ° 120
